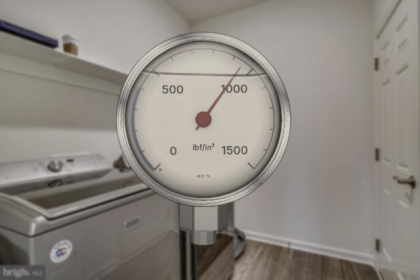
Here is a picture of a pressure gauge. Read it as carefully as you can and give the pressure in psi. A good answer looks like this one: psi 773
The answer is psi 950
